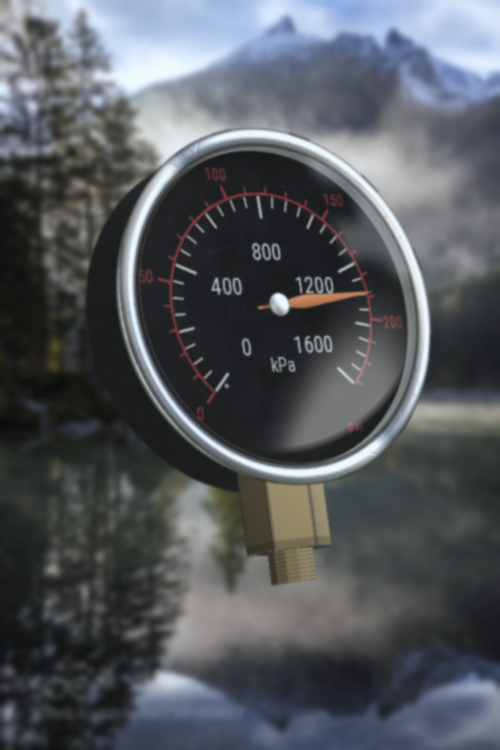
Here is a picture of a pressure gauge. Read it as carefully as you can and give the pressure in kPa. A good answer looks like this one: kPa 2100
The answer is kPa 1300
